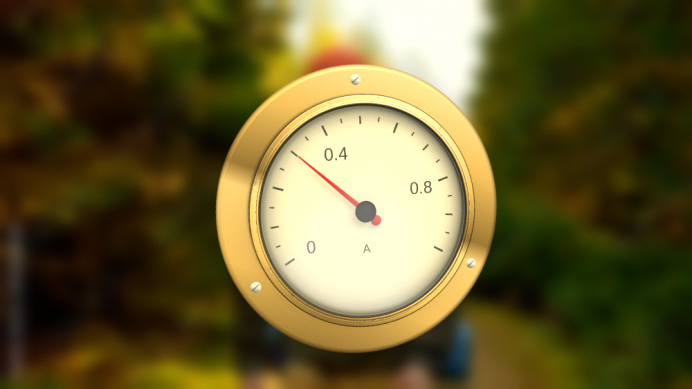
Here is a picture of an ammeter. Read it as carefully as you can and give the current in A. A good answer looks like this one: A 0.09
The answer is A 0.3
